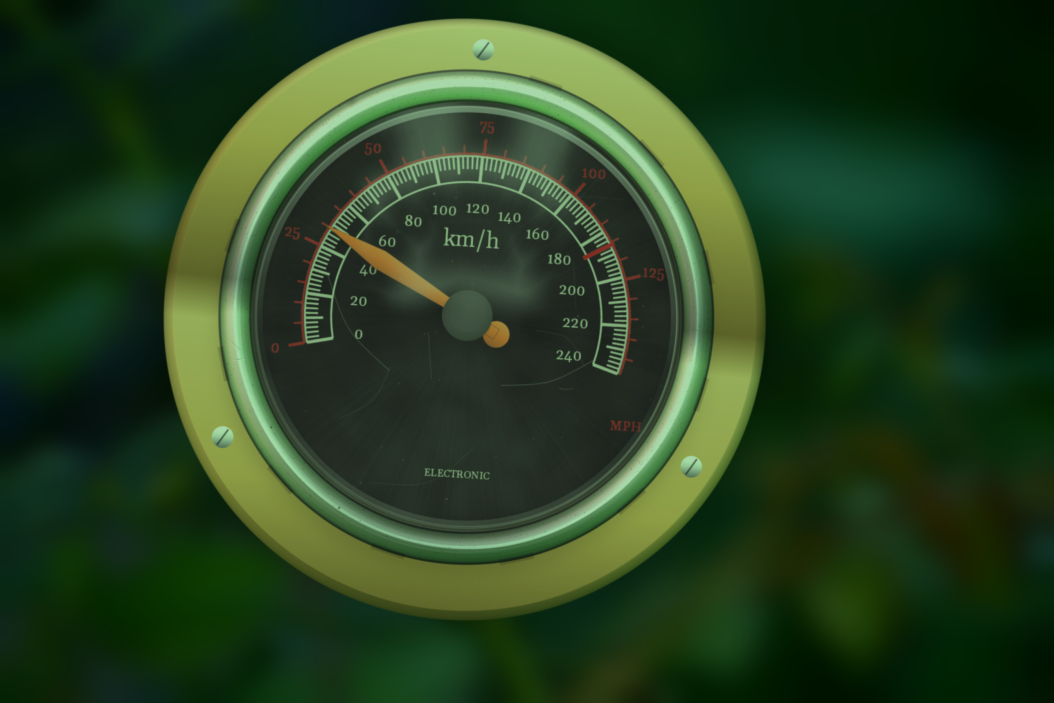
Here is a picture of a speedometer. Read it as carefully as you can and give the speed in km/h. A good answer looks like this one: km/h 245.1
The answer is km/h 48
